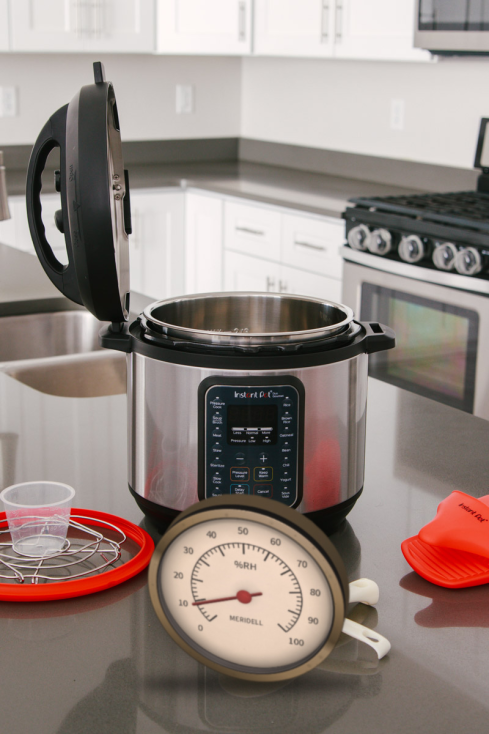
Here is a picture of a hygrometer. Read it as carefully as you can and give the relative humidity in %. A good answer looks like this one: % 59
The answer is % 10
